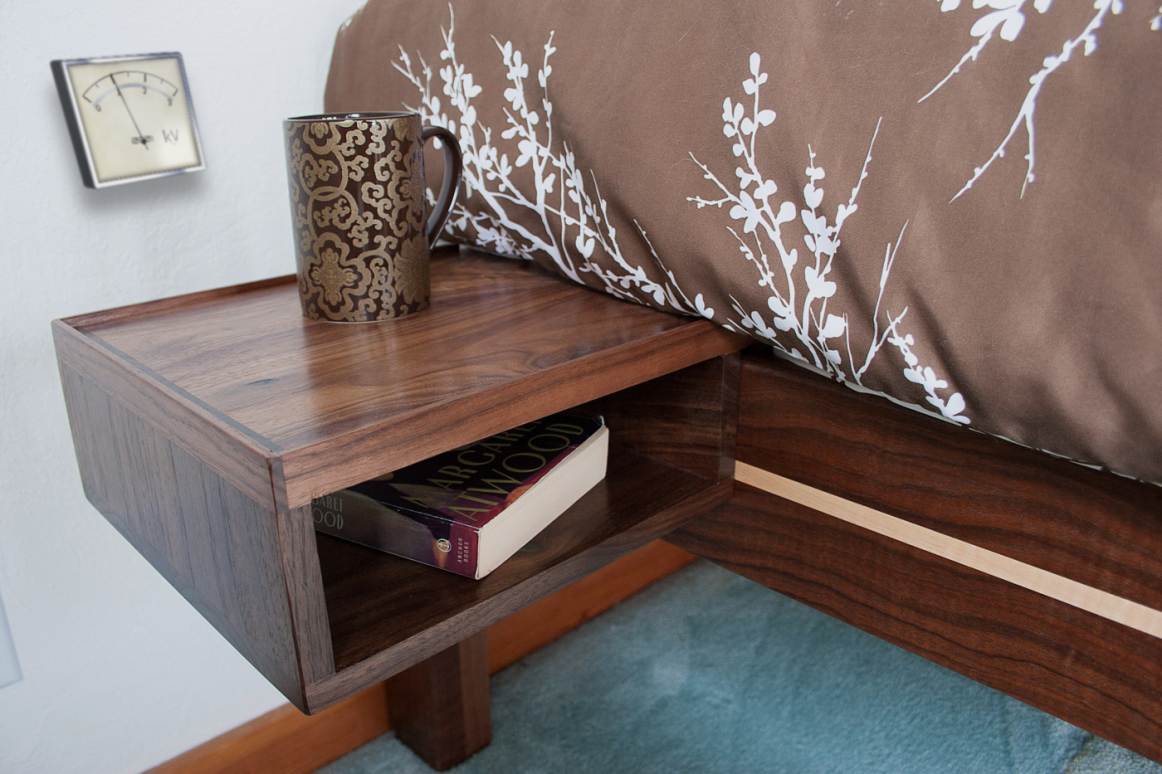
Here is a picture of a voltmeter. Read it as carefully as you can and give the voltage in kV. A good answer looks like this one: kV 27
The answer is kV 1
